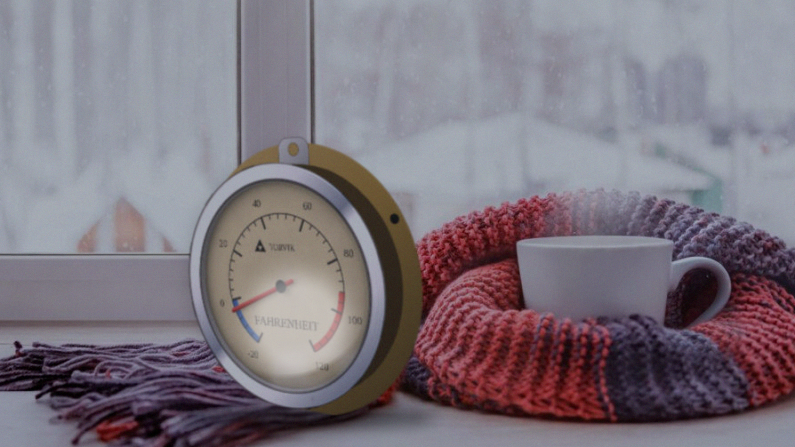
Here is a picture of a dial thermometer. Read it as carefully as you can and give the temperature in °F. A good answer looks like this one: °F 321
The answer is °F -4
